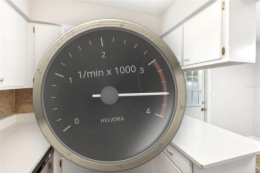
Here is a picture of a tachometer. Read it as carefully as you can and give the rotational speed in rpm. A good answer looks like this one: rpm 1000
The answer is rpm 3600
